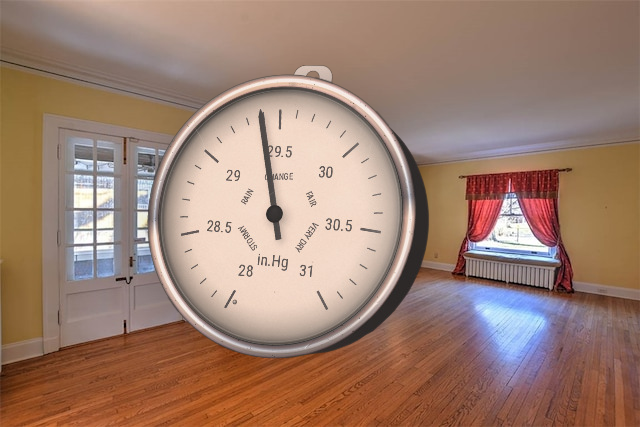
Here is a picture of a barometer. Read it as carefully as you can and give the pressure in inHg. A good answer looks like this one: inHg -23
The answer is inHg 29.4
